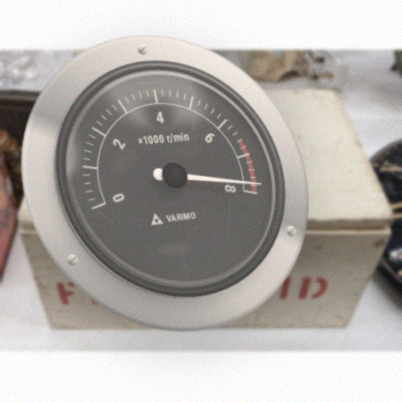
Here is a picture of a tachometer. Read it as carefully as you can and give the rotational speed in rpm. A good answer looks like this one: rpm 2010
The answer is rpm 7800
